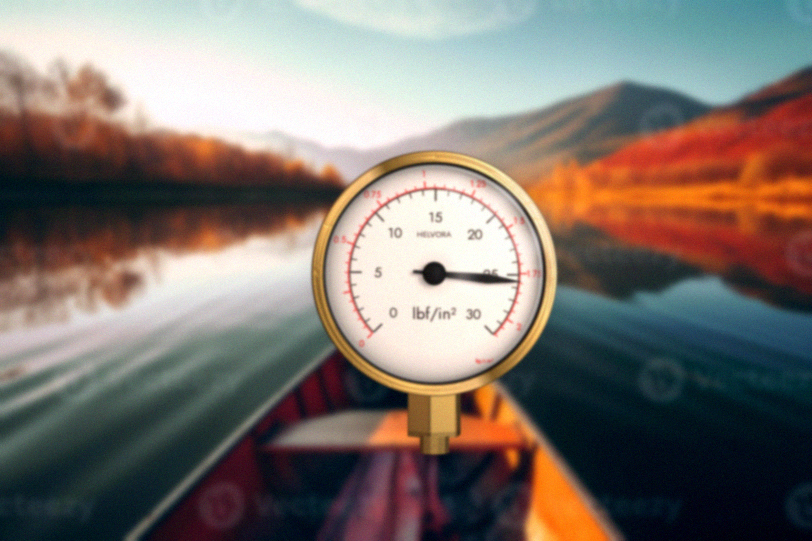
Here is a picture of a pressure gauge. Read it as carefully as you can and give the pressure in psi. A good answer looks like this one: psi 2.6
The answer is psi 25.5
